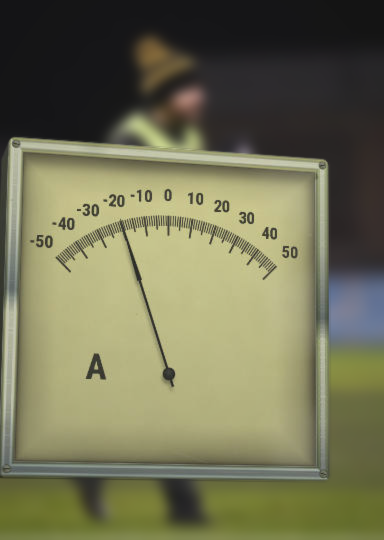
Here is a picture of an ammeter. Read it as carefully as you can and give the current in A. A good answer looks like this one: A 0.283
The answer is A -20
